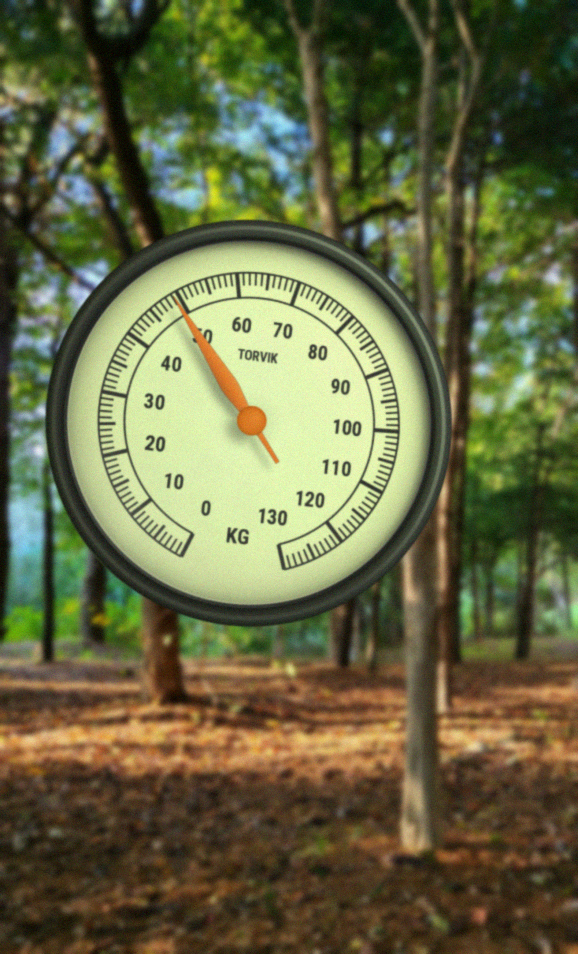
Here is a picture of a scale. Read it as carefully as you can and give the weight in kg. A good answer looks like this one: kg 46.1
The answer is kg 49
